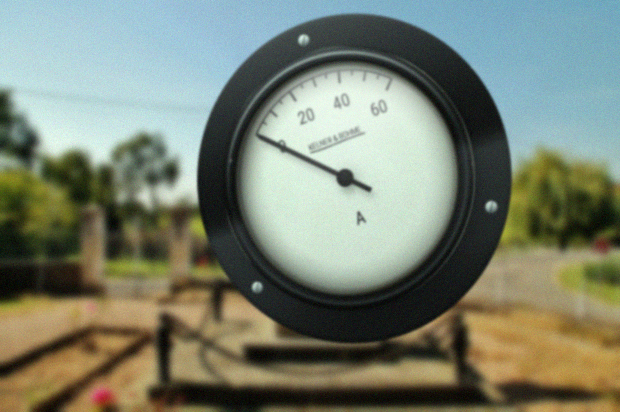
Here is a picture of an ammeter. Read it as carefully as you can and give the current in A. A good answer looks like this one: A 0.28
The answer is A 0
